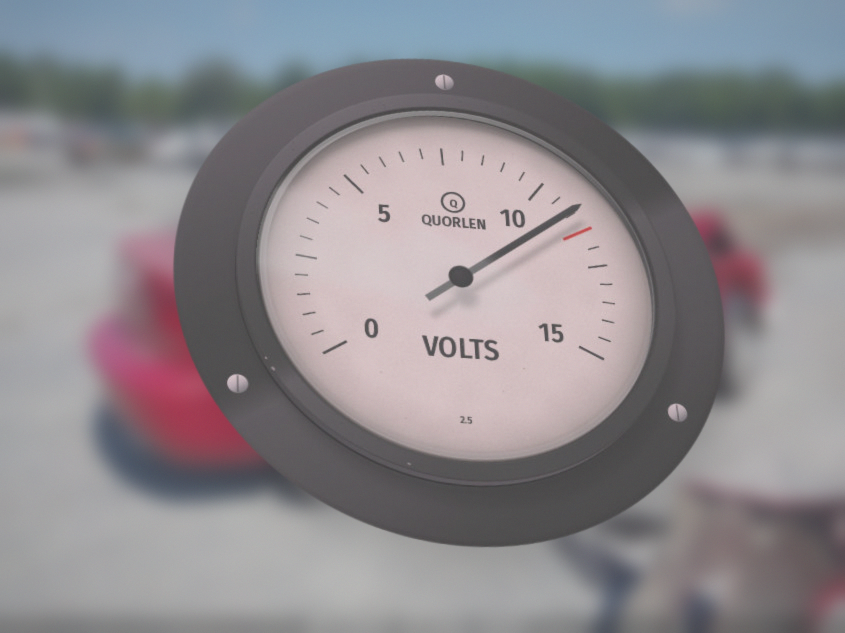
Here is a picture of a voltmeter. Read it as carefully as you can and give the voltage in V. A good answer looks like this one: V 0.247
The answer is V 11
